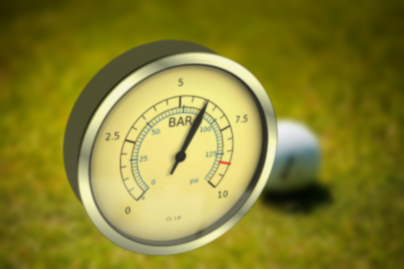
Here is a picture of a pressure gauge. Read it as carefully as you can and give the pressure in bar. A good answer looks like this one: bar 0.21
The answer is bar 6
